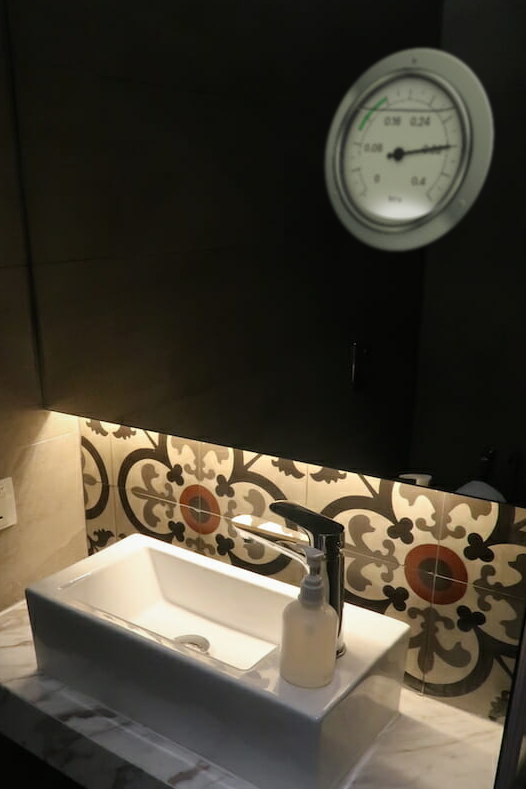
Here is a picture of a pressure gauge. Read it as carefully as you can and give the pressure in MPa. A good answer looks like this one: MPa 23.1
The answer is MPa 0.32
